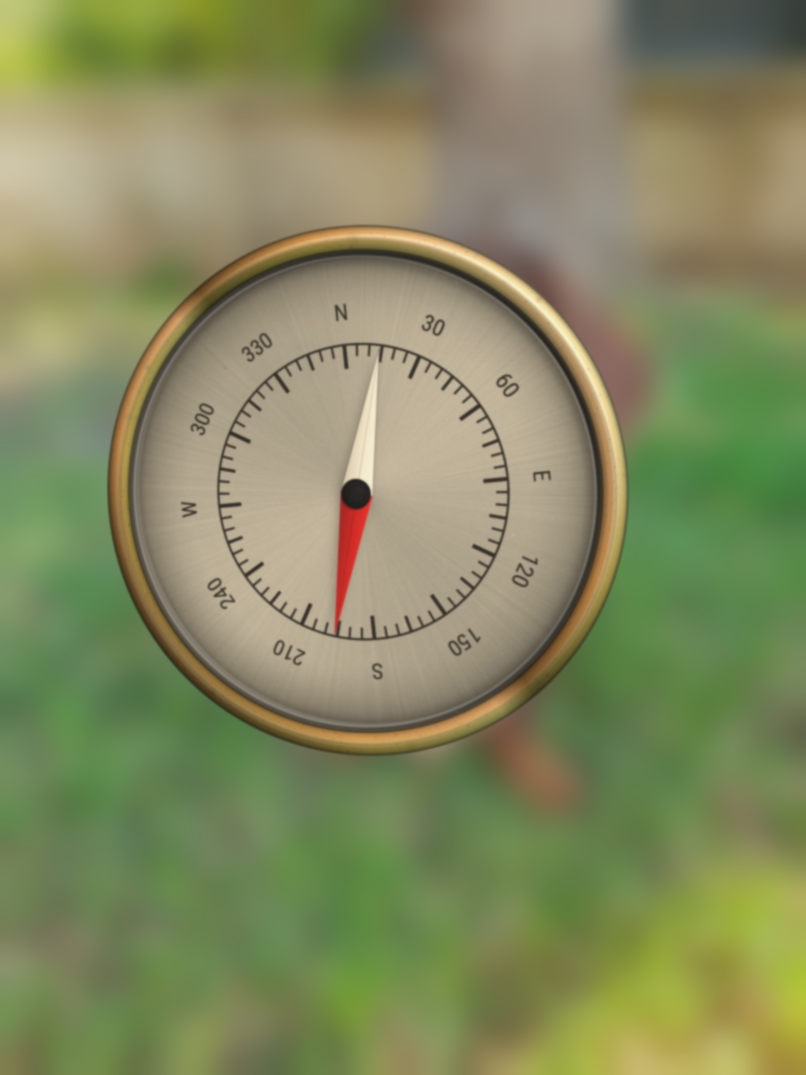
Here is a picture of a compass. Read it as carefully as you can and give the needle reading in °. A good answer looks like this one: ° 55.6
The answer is ° 195
